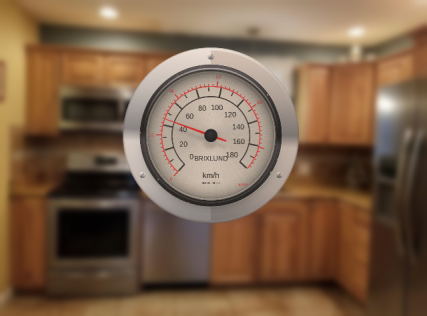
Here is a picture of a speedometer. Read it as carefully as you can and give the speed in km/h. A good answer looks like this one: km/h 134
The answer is km/h 45
